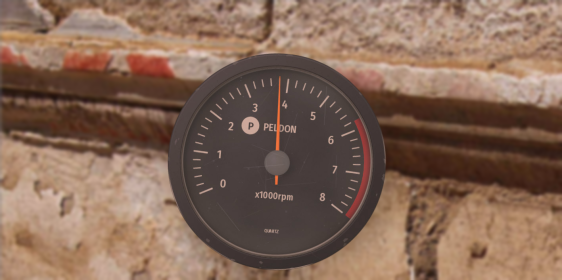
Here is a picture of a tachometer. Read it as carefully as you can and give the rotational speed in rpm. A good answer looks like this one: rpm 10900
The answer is rpm 3800
